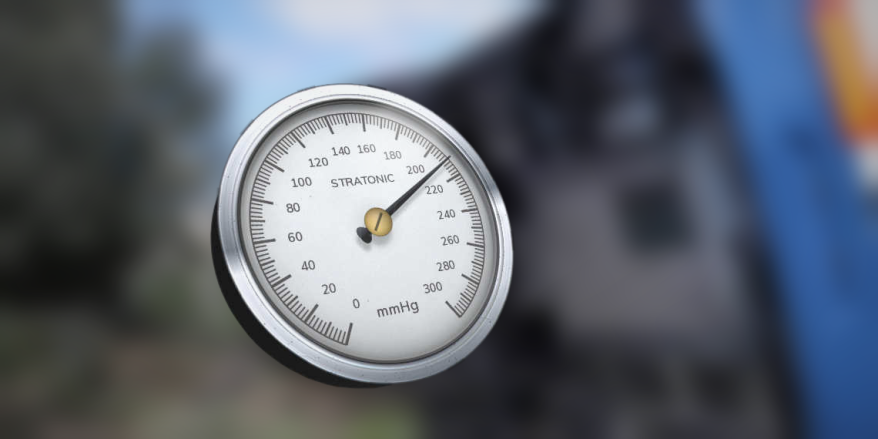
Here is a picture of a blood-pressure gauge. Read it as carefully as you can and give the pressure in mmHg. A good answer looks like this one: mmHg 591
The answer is mmHg 210
